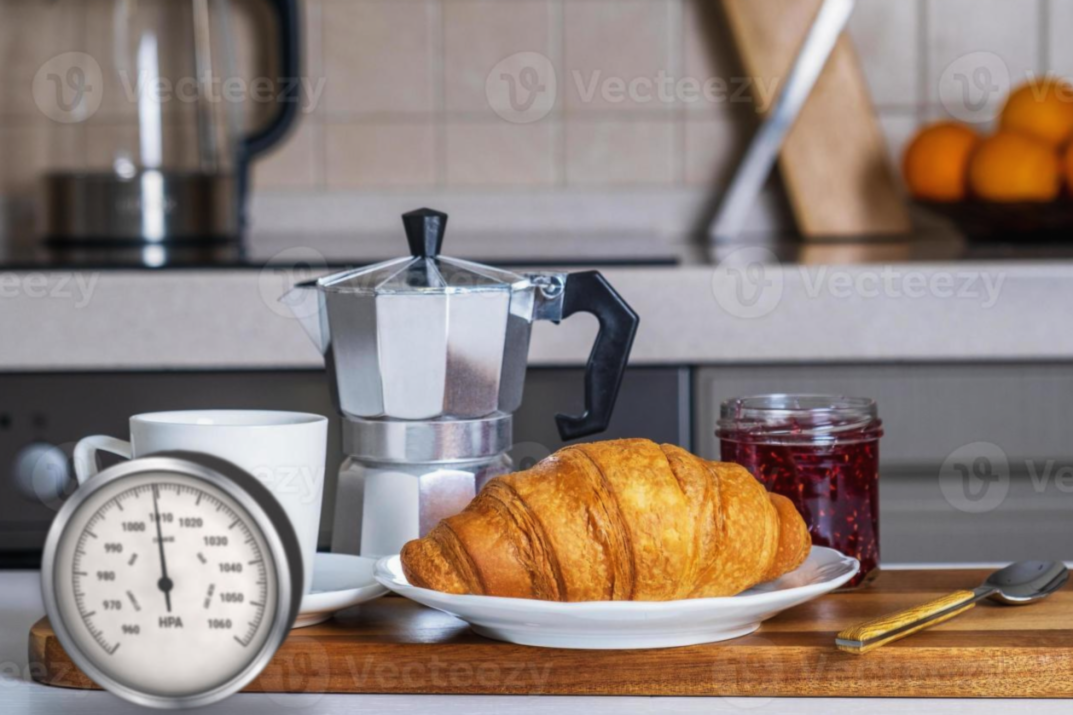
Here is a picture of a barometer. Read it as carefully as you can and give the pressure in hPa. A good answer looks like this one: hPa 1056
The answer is hPa 1010
